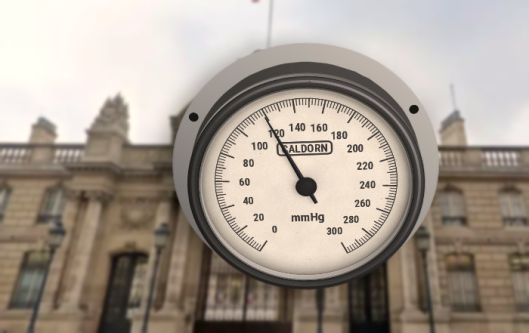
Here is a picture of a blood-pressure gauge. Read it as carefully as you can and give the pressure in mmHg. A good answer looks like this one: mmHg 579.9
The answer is mmHg 120
